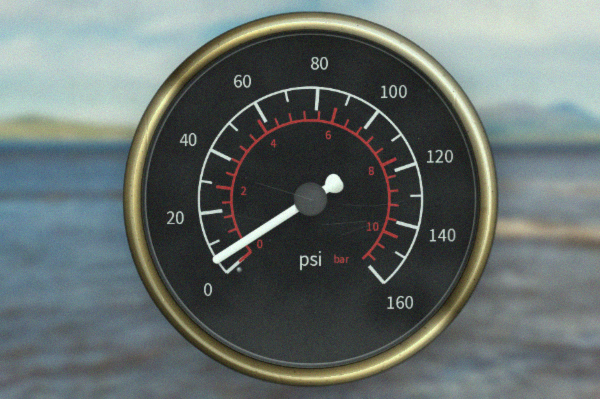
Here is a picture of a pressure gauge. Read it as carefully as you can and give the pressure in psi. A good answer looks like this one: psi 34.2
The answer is psi 5
